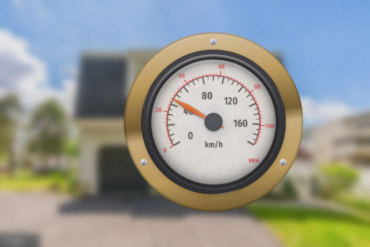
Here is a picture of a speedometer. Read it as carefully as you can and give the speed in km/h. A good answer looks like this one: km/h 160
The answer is km/h 45
